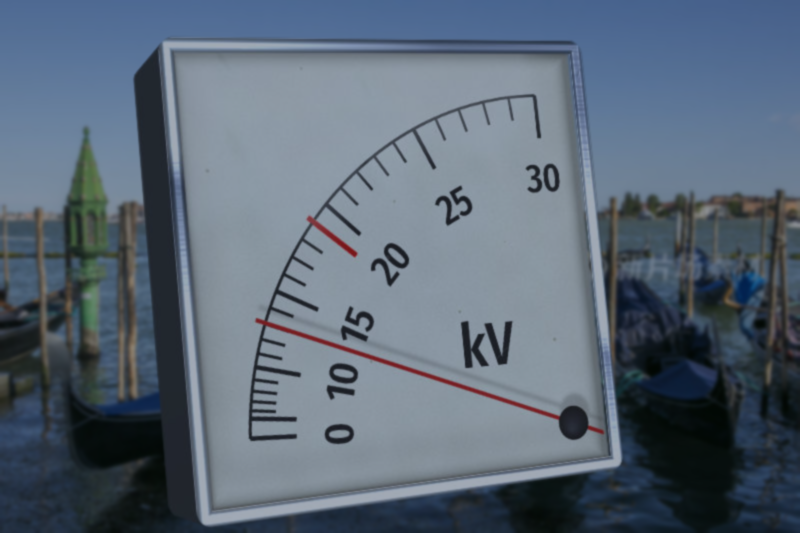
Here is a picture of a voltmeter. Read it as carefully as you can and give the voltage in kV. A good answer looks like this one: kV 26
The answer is kV 13
